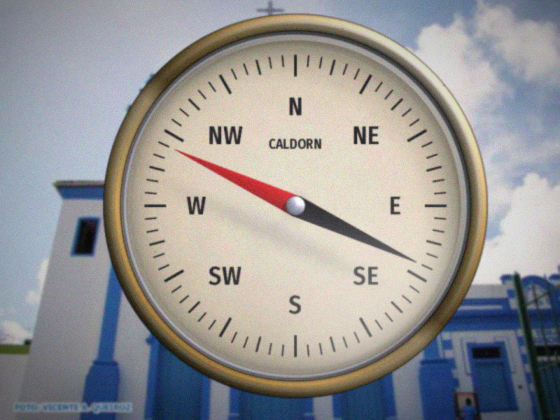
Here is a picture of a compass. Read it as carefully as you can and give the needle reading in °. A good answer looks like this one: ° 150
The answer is ° 295
